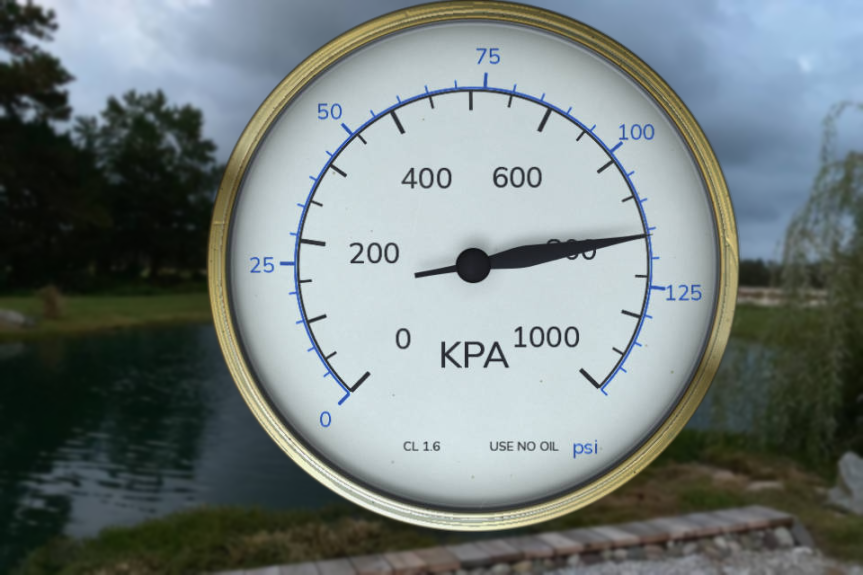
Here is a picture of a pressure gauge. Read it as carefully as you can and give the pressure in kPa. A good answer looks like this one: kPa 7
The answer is kPa 800
